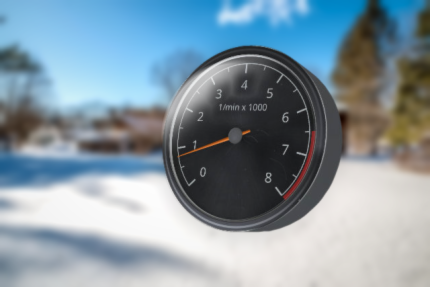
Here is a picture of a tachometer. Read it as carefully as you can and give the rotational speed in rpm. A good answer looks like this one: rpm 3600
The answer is rpm 750
